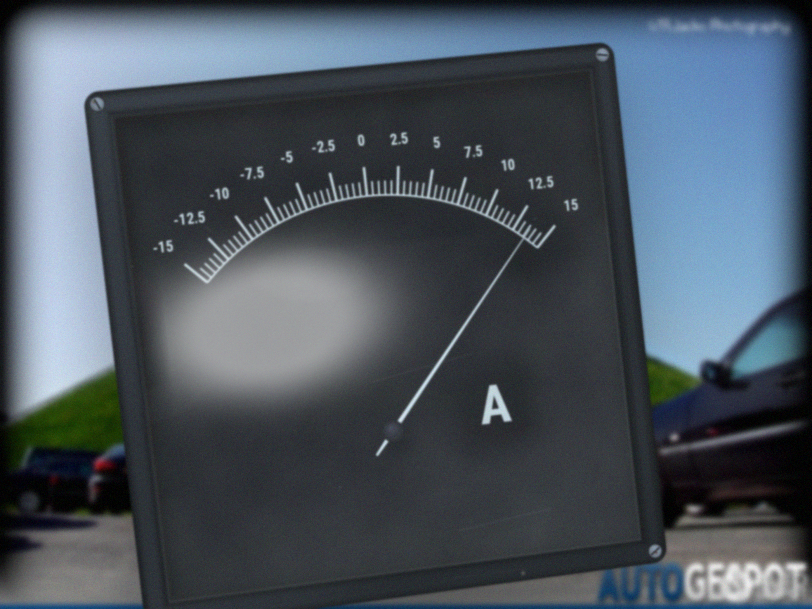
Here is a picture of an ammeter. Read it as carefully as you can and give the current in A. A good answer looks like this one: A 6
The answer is A 13.5
